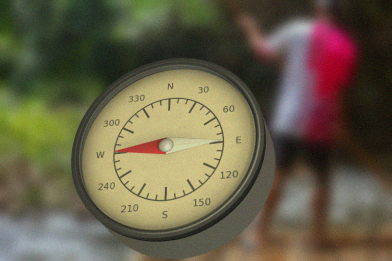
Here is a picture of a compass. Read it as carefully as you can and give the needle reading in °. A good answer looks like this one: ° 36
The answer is ° 270
